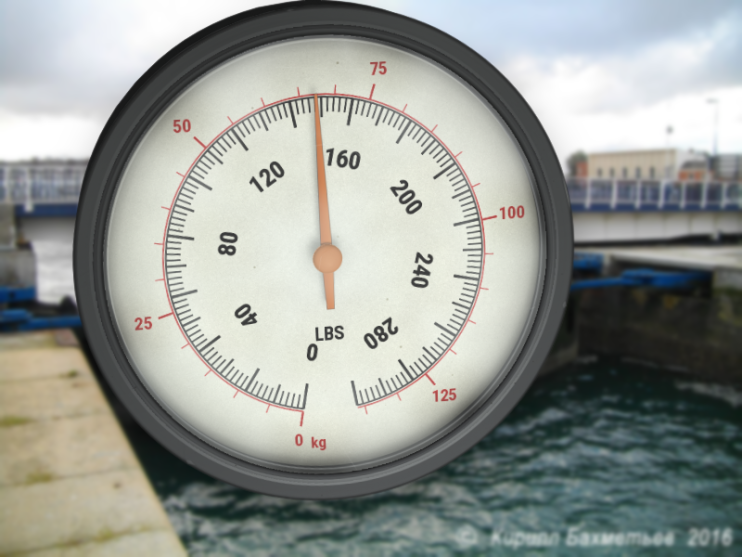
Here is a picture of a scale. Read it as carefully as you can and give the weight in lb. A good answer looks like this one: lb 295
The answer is lb 148
